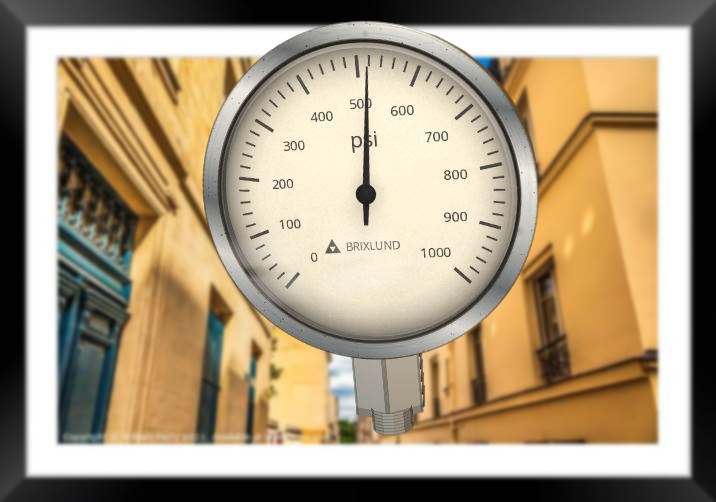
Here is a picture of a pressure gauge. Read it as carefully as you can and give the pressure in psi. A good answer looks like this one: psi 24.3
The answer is psi 520
